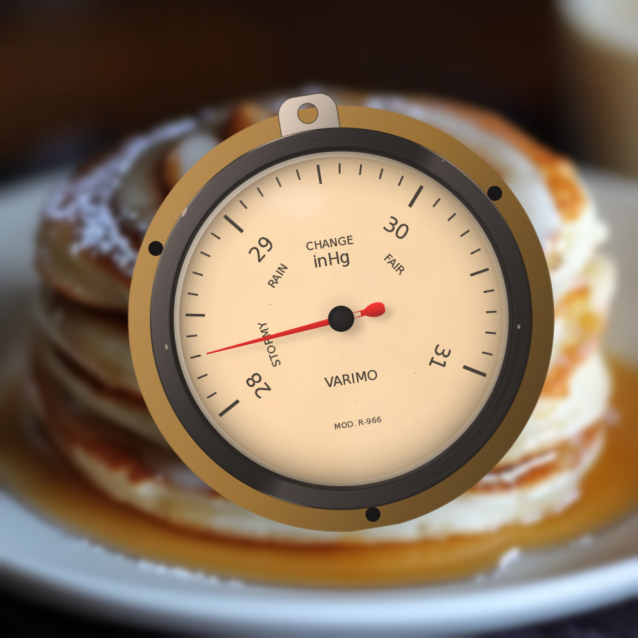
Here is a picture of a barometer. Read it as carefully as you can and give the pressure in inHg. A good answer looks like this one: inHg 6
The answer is inHg 28.3
